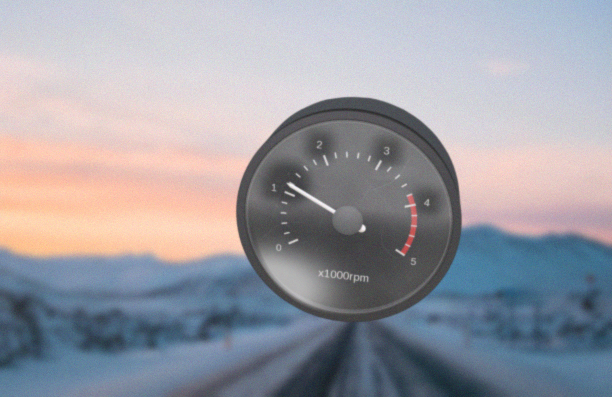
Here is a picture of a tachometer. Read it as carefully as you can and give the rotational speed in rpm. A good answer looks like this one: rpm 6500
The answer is rpm 1200
